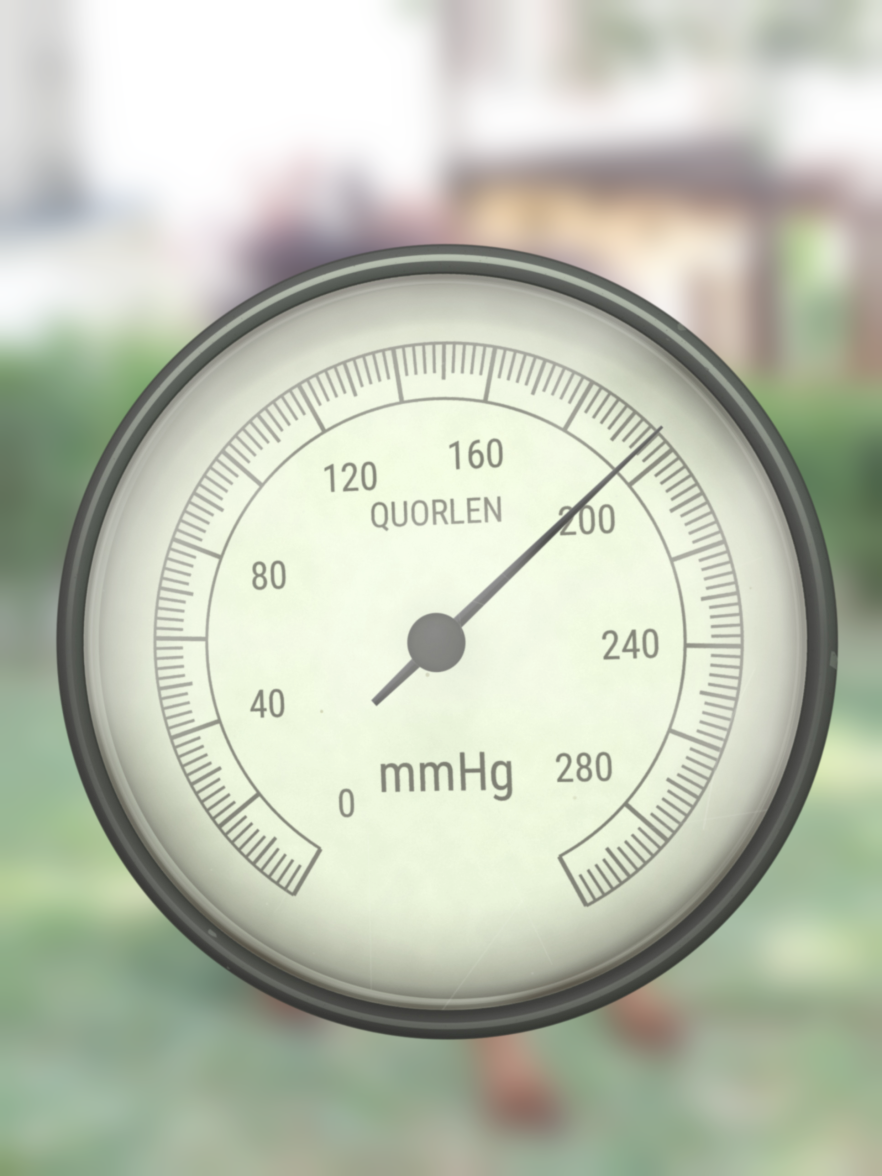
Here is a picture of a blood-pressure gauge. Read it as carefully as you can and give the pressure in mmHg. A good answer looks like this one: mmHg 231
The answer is mmHg 196
